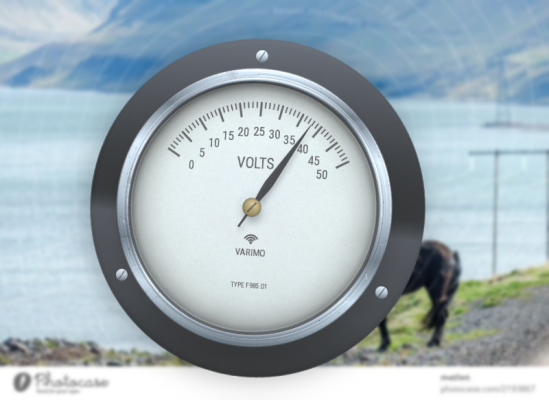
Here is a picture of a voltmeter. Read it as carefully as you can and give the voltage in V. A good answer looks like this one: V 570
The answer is V 38
